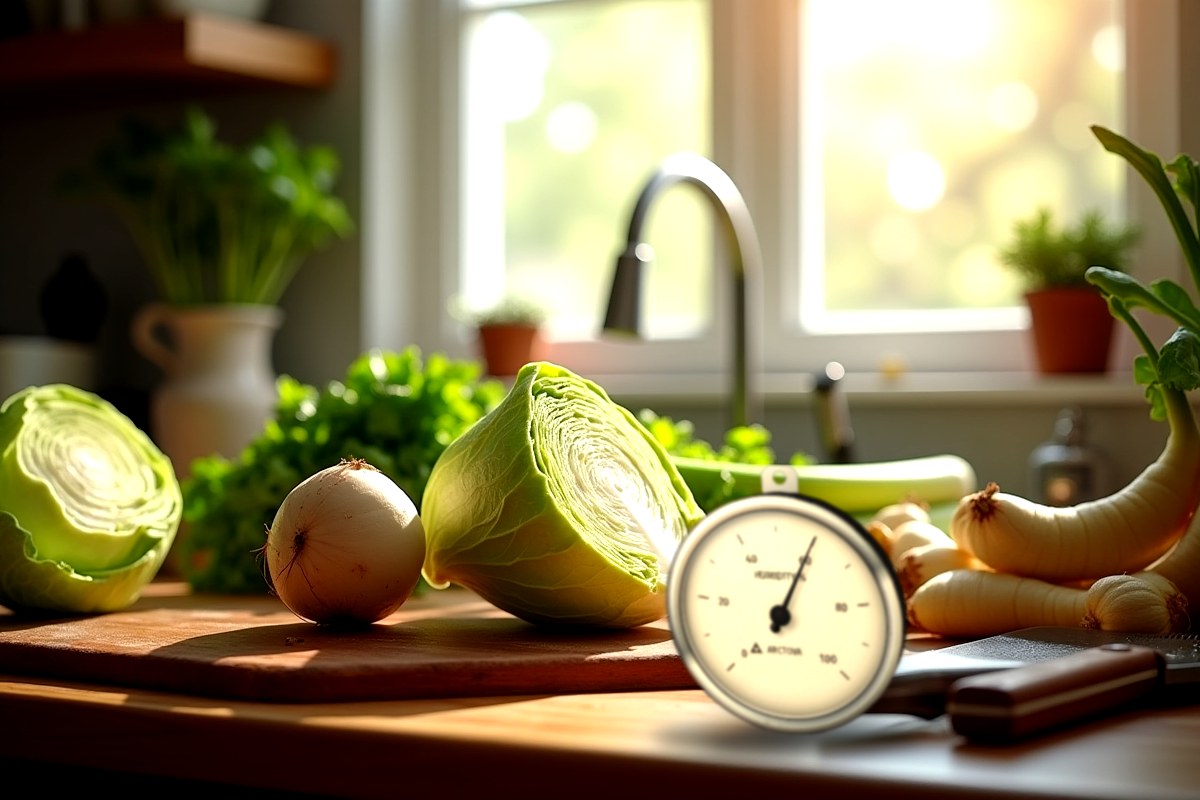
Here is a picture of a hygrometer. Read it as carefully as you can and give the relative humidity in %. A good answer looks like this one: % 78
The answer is % 60
